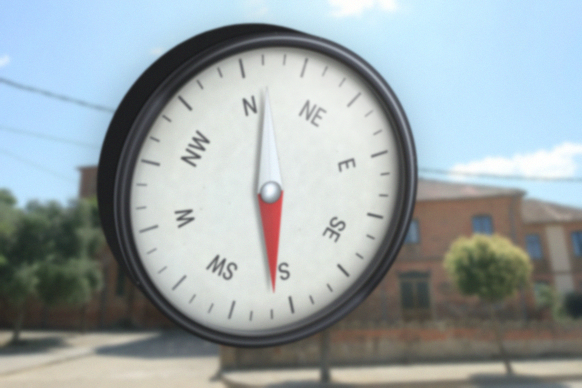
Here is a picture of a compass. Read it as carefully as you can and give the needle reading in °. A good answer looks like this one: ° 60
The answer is ° 190
